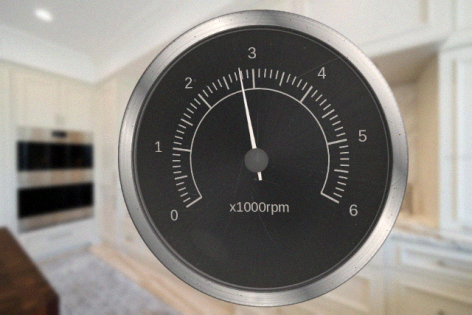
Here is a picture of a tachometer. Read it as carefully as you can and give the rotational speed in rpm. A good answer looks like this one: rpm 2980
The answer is rpm 2800
